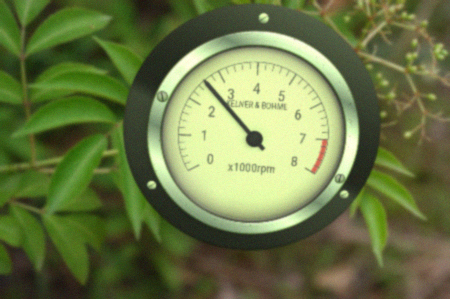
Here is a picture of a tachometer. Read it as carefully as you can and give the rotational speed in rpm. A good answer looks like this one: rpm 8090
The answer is rpm 2600
